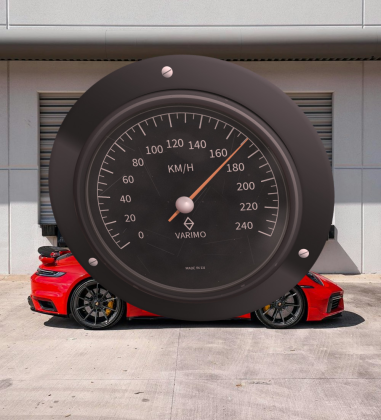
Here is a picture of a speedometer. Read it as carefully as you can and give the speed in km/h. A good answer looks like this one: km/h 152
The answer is km/h 170
